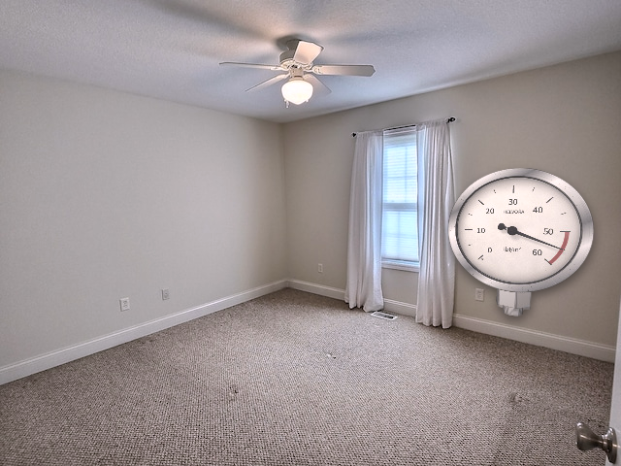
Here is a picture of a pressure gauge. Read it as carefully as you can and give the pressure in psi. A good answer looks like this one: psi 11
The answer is psi 55
